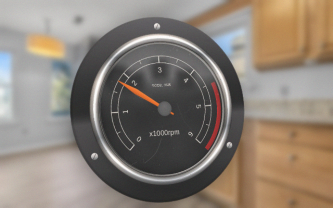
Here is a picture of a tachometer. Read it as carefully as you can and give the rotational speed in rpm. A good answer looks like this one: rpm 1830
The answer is rpm 1750
